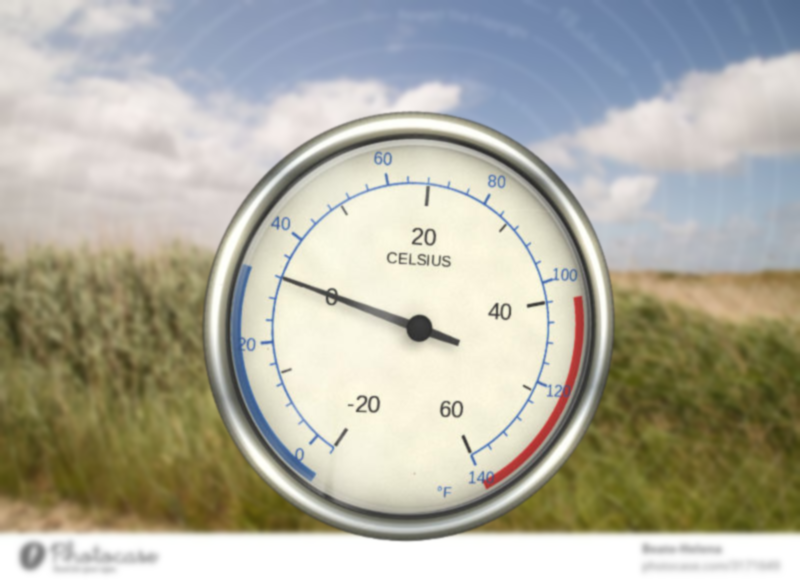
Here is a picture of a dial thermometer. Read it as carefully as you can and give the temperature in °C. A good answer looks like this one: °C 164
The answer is °C 0
